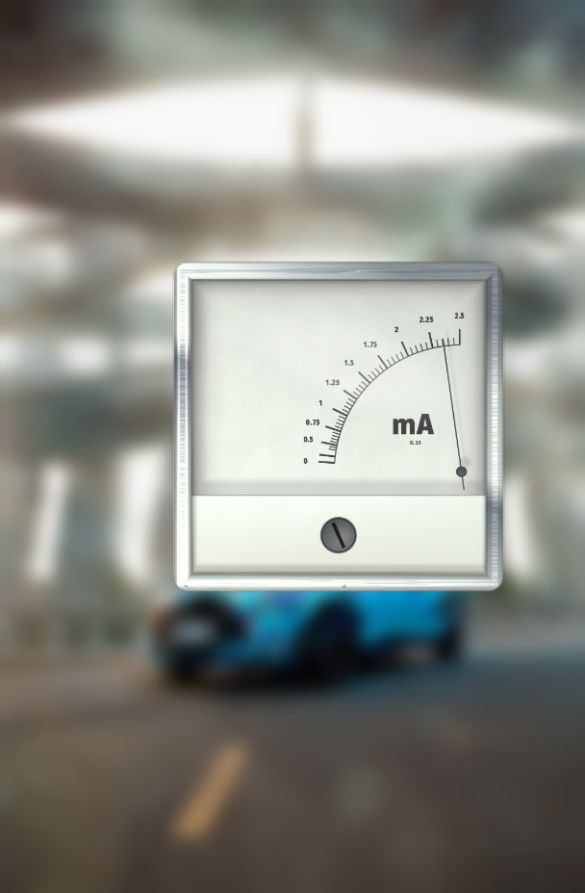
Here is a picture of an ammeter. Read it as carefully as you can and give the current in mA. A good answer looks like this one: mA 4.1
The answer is mA 2.35
